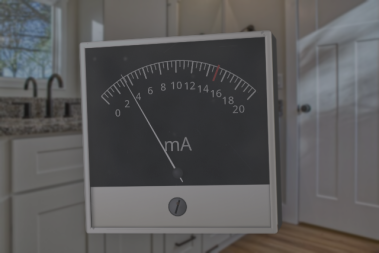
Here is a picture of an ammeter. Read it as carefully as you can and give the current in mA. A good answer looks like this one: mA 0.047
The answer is mA 3.5
